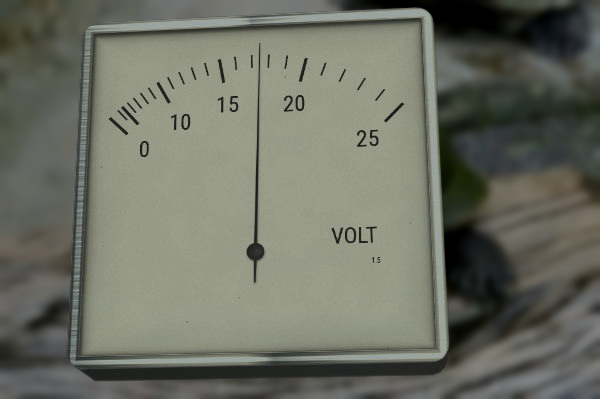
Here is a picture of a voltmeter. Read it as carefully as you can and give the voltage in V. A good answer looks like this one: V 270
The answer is V 17.5
